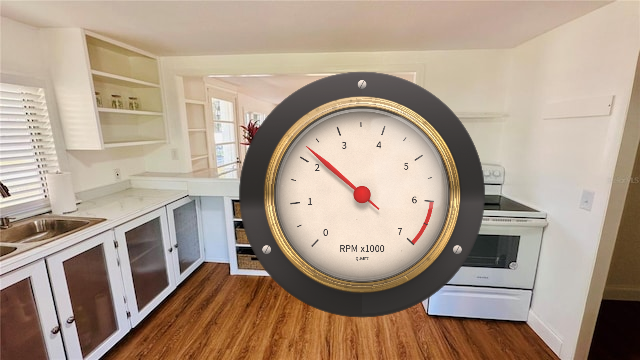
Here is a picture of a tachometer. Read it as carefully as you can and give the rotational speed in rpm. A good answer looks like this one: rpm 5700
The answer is rpm 2250
